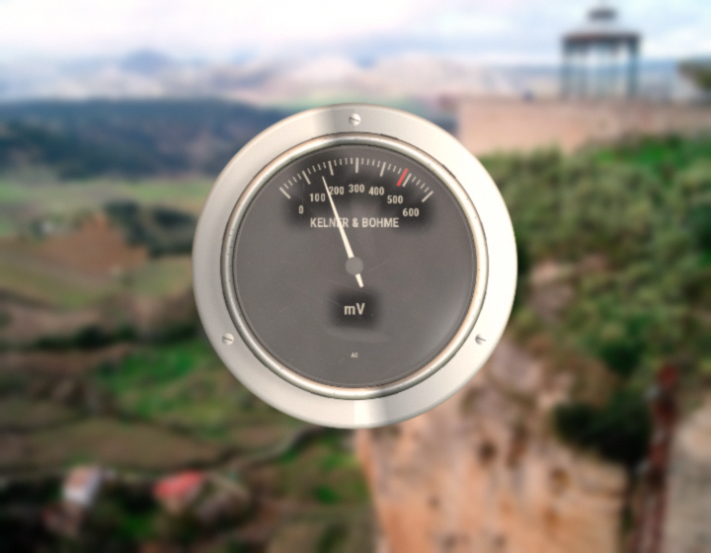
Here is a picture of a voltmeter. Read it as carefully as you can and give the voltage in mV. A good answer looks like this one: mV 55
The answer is mV 160
